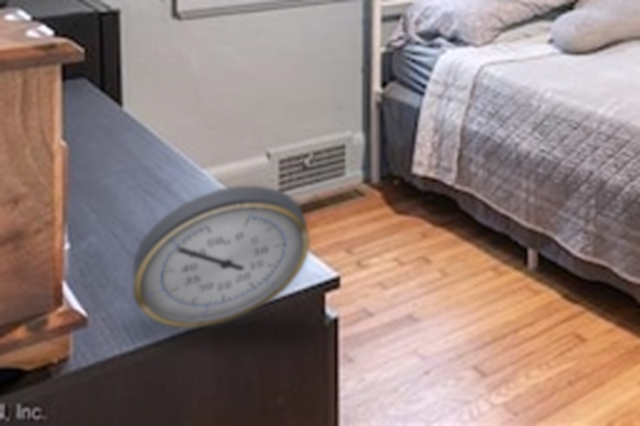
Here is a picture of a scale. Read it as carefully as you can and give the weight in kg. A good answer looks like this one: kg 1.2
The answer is kg 45
